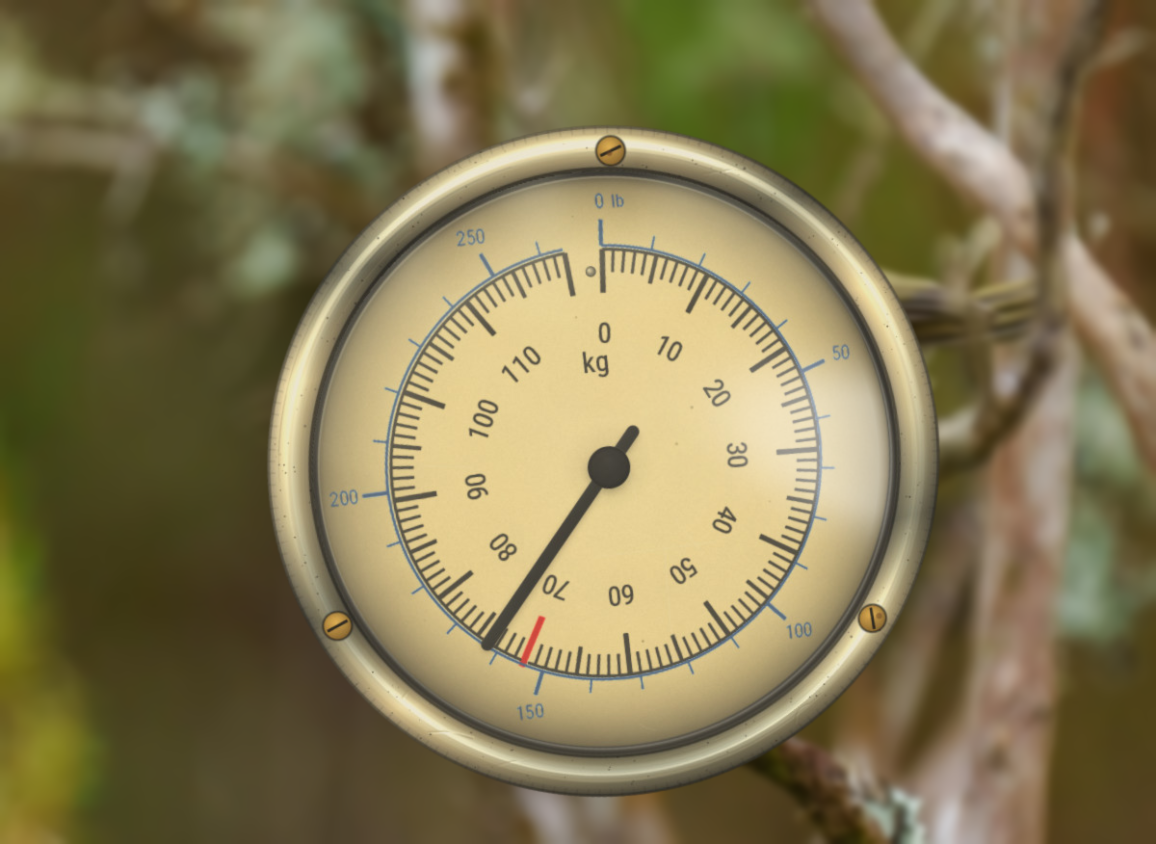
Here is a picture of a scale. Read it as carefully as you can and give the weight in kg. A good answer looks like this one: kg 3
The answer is kg 74
